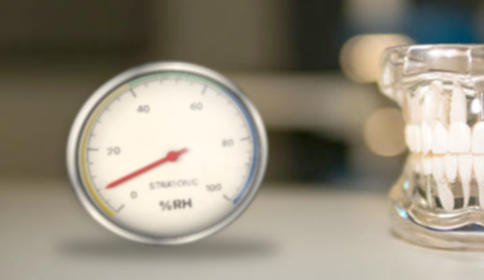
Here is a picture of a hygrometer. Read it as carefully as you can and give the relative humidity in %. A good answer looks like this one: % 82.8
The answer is % 8
